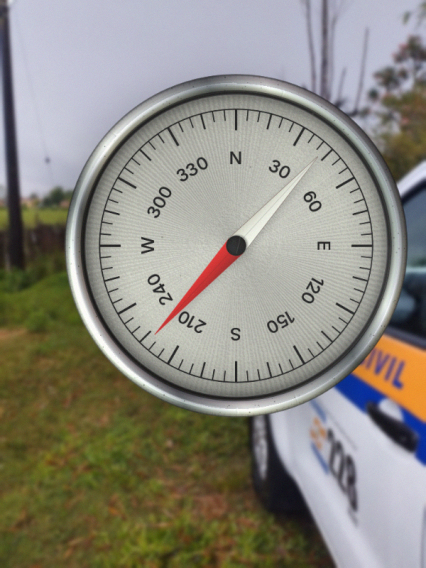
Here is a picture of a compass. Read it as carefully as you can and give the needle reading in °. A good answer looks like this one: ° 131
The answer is ° 222.5
